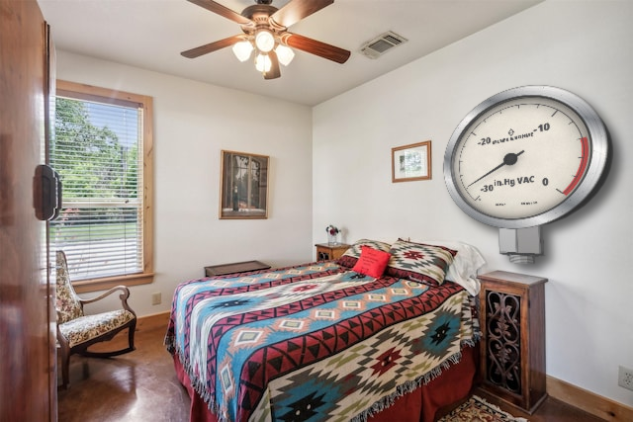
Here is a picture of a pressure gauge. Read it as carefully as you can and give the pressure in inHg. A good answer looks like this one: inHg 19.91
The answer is inHg -28
